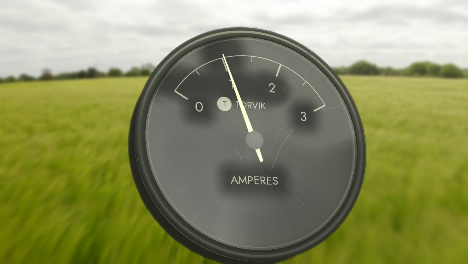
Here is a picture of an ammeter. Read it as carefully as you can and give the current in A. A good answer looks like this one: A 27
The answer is A 1
